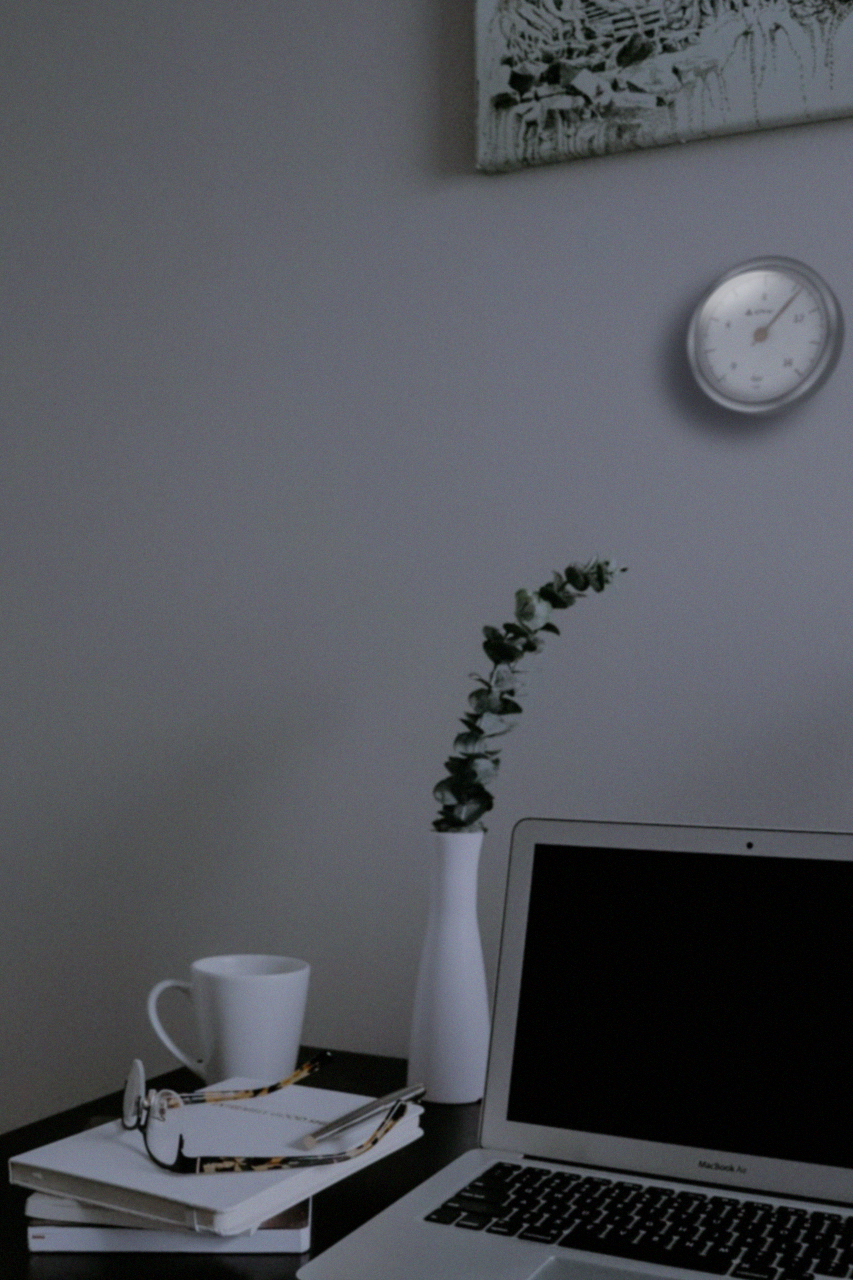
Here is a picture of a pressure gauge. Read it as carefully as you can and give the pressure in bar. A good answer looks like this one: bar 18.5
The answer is bar 10.5
